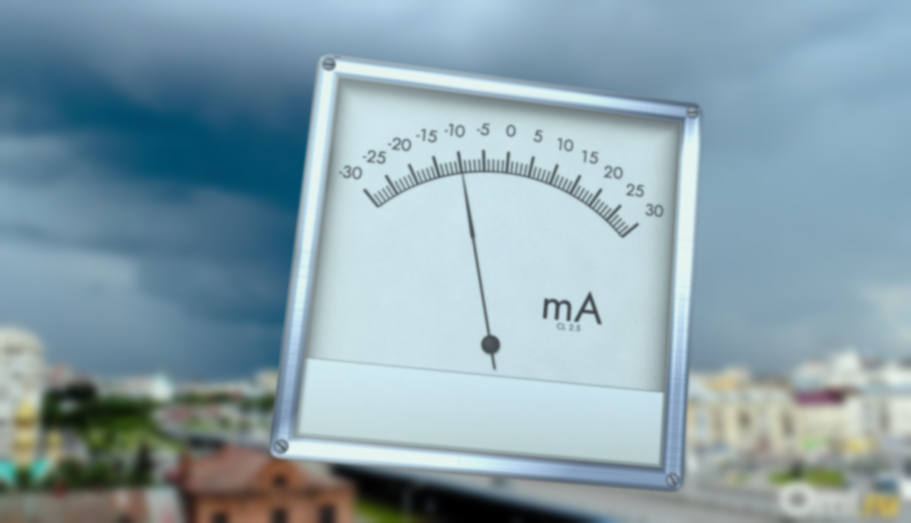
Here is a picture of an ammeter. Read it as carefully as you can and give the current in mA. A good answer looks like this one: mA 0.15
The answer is mA -10
